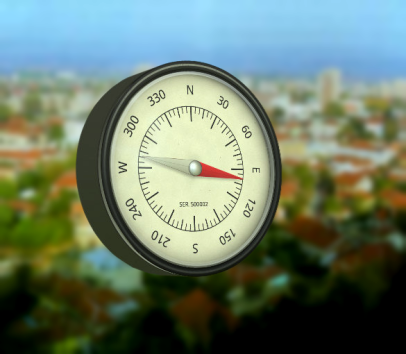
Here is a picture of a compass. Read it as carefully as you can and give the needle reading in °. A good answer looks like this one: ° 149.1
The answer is ° 100
